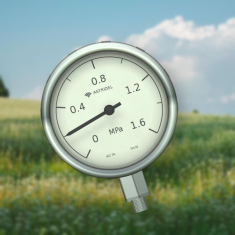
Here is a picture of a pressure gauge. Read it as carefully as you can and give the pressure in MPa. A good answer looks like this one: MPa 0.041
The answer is MPa 0.2
